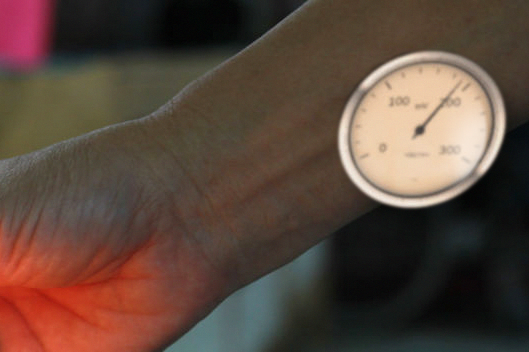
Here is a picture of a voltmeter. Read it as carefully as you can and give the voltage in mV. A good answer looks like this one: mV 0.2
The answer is mV 190
